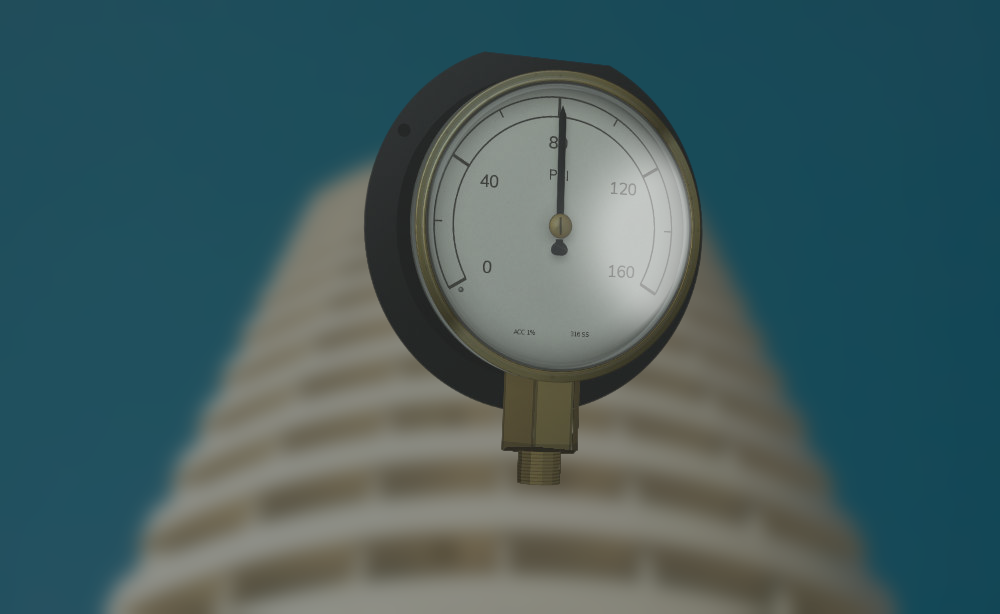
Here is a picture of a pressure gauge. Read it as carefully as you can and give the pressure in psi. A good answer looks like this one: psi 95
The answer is psi 80
